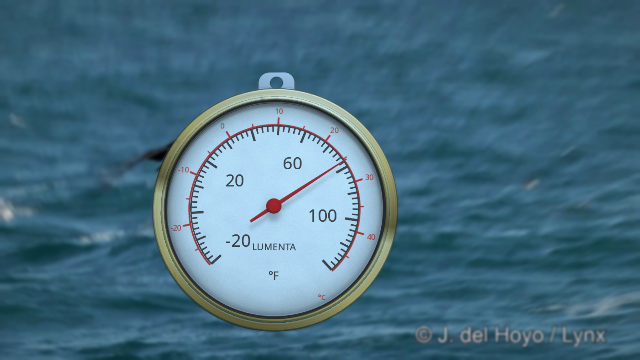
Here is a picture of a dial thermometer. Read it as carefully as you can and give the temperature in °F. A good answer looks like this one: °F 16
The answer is °F 78
